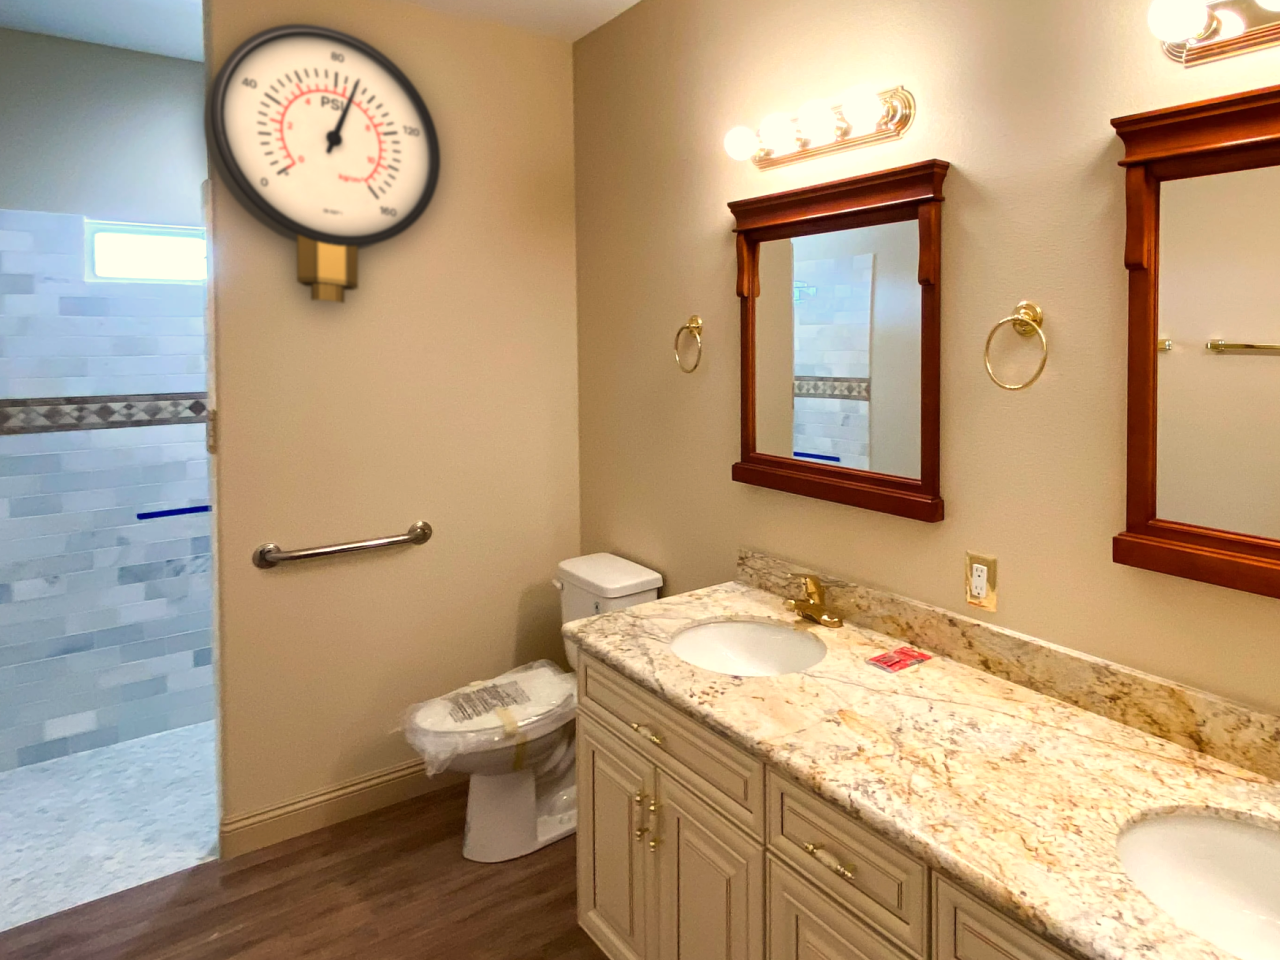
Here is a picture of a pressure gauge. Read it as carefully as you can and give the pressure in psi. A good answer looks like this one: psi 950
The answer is psi 90
